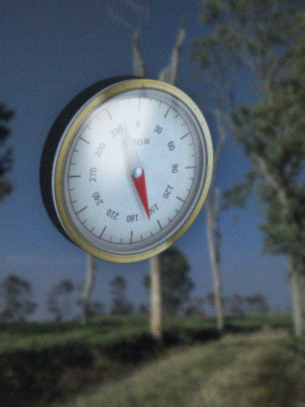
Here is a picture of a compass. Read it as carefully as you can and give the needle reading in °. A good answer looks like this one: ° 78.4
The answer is ° 160
